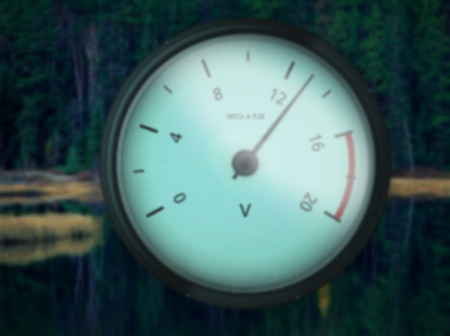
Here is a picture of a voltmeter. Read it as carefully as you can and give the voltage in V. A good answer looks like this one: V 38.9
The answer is V 13
